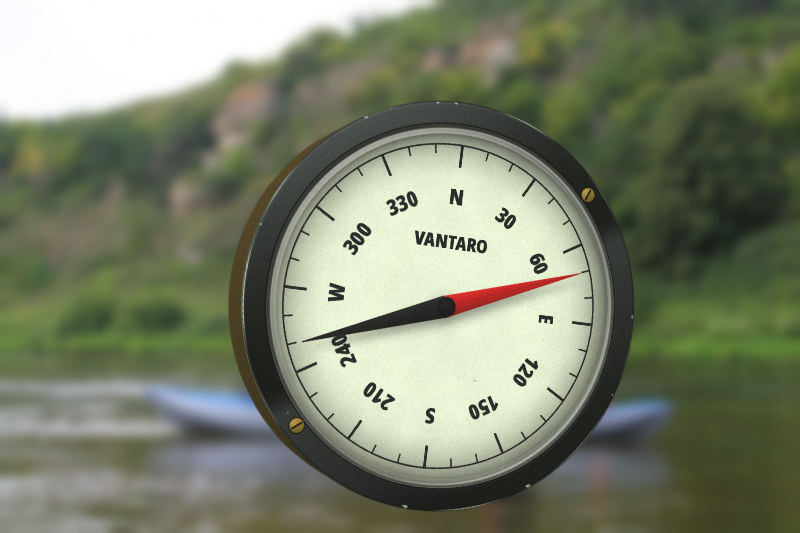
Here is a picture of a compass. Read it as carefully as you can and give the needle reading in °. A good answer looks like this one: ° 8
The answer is ° 70
